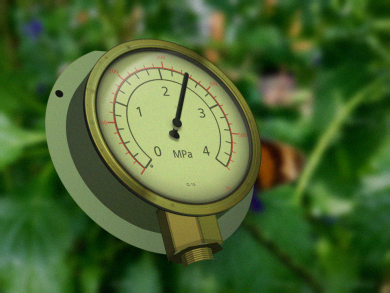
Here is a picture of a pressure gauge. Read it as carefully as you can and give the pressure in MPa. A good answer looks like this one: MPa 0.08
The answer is MPa 2.4
